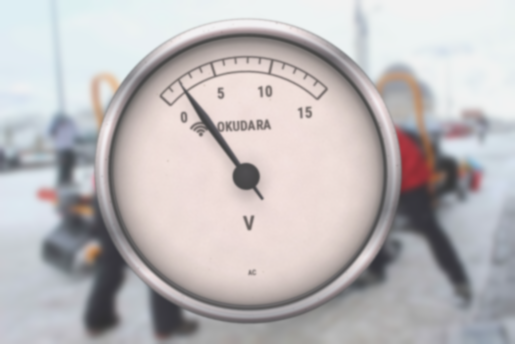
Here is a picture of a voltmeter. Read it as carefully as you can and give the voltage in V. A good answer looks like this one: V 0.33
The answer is V 2
